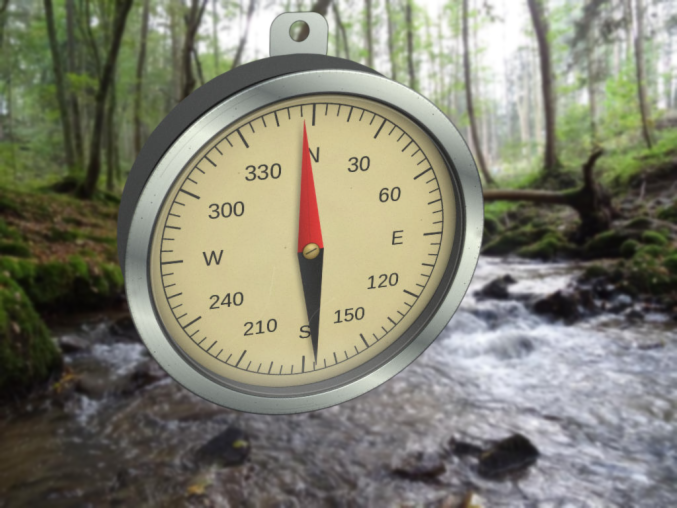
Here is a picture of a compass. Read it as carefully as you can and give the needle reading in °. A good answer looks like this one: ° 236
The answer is ° 355
